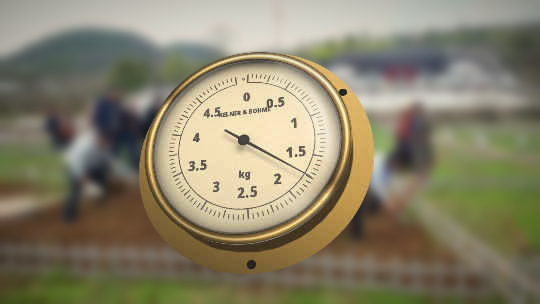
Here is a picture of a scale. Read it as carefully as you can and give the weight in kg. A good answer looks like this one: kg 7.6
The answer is kg 1.75
